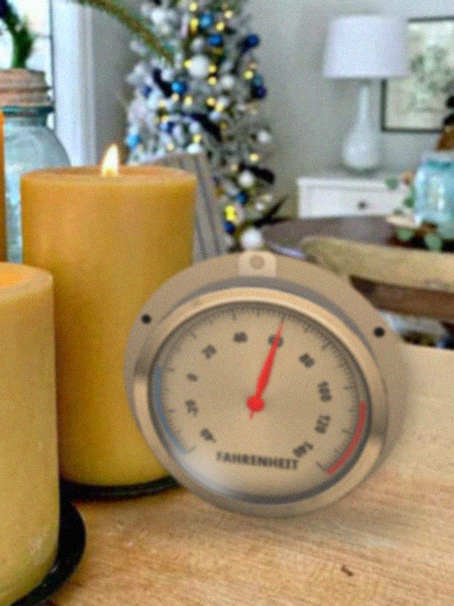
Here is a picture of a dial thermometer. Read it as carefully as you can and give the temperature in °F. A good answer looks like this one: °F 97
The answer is °F 60
